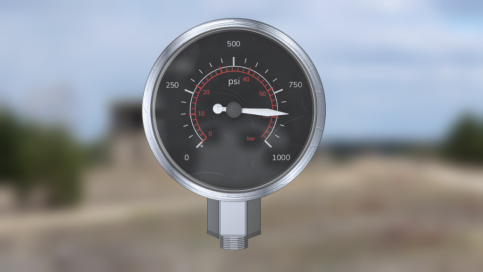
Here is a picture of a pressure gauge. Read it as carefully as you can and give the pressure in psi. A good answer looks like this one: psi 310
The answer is psi 850
